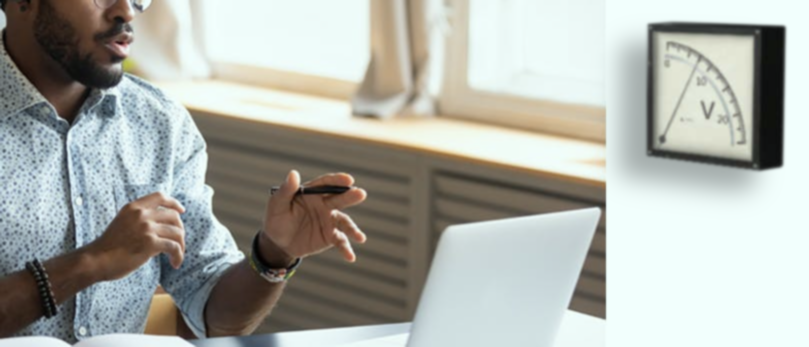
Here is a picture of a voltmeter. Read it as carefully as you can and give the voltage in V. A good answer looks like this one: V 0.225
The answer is V 7.5
